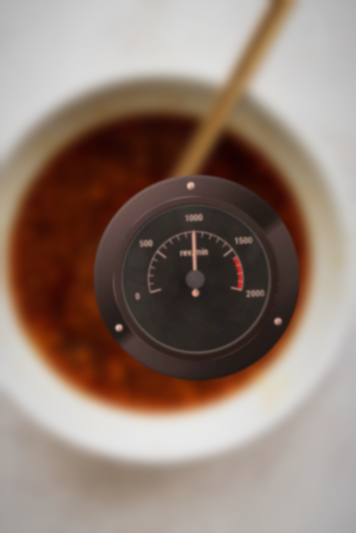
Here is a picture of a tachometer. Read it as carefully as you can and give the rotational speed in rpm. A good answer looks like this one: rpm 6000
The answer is rpm 1000
